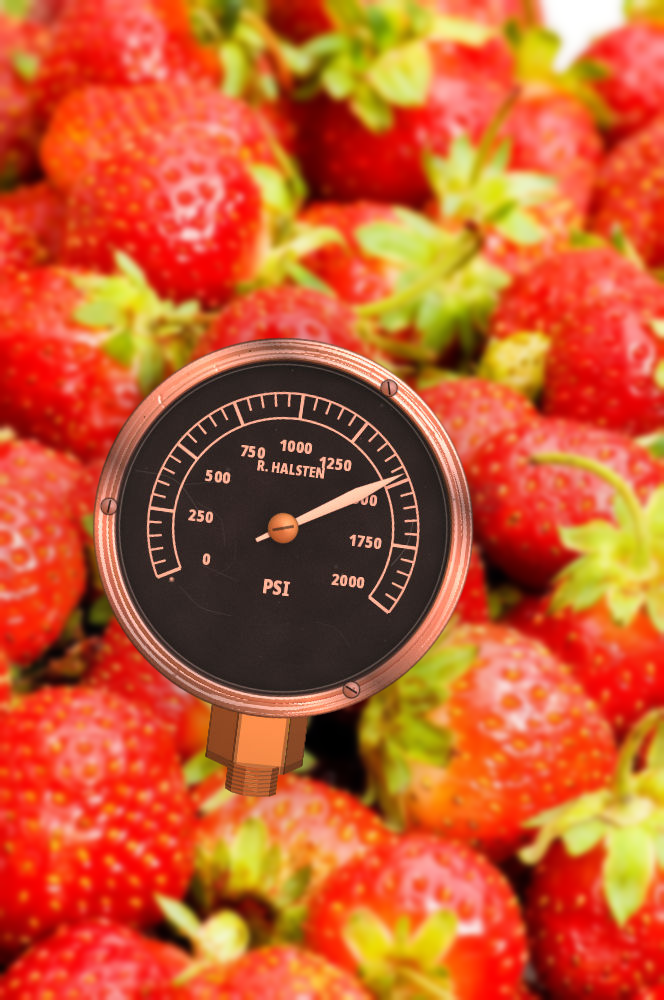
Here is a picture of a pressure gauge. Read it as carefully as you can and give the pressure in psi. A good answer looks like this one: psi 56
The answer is psi 1475
